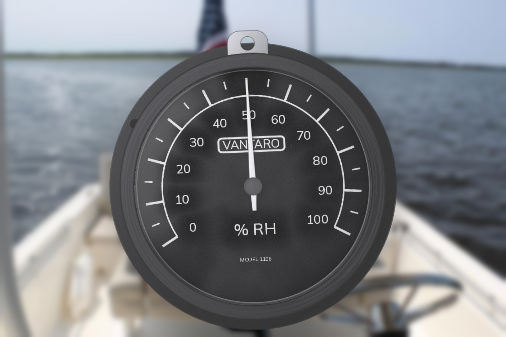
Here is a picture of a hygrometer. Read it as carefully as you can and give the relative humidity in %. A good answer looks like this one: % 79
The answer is % 50
